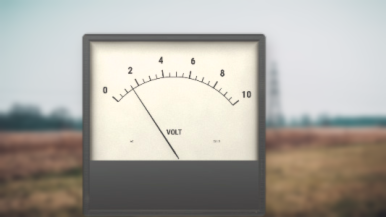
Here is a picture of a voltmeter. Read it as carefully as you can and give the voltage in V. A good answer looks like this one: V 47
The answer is V 1.5
